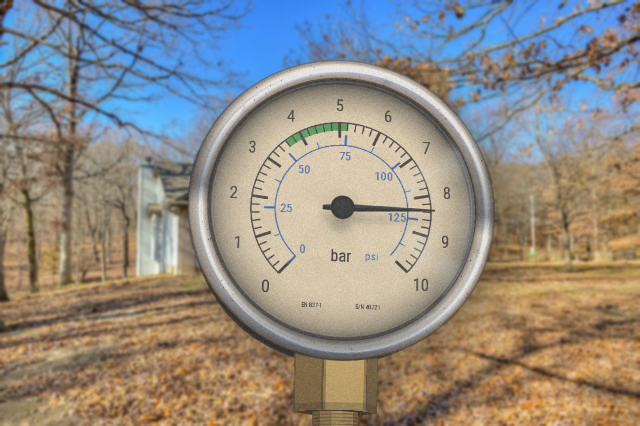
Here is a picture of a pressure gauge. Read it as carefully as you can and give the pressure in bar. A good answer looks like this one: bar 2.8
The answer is bar 8.4
